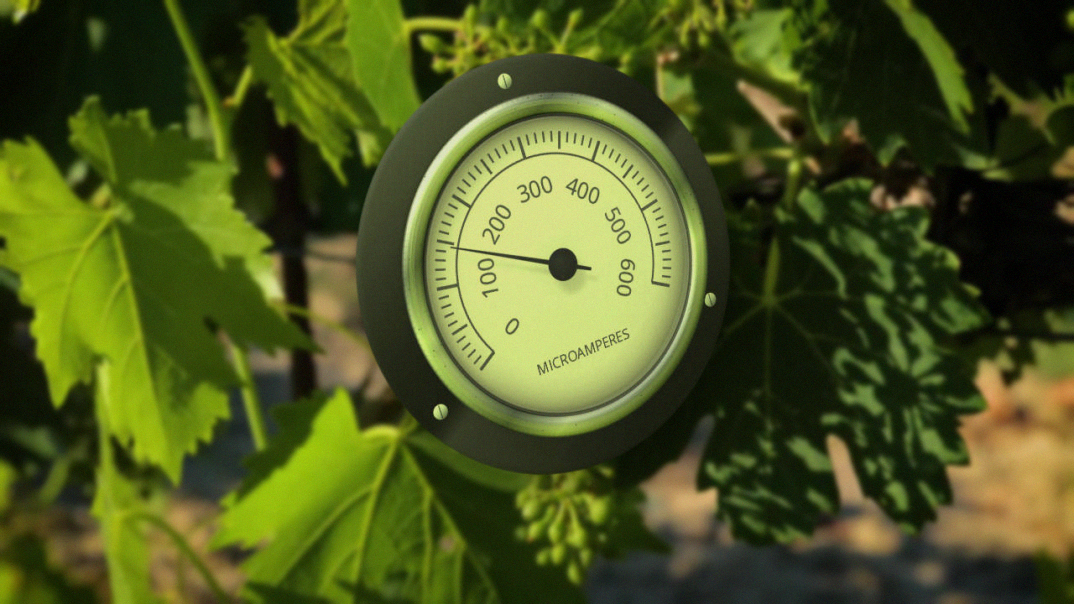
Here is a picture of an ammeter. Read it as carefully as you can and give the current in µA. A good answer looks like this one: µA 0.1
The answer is µA 145
